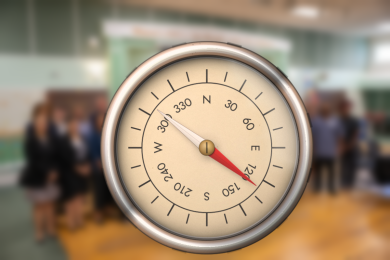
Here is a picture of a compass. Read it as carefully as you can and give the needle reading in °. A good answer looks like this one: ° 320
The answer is ° 127.5
